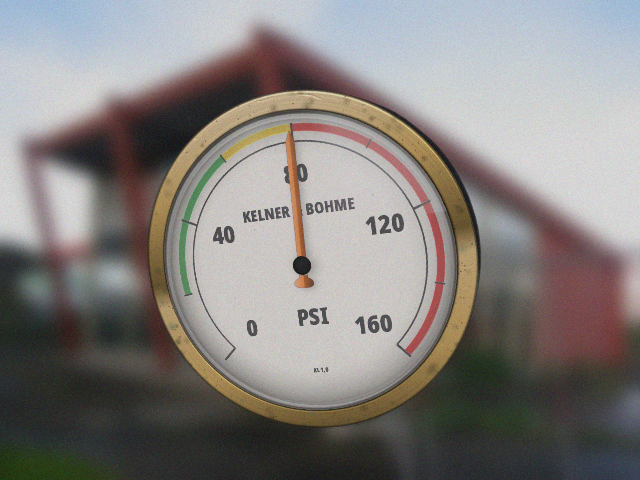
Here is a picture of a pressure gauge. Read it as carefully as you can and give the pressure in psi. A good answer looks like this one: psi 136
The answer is psi 80
